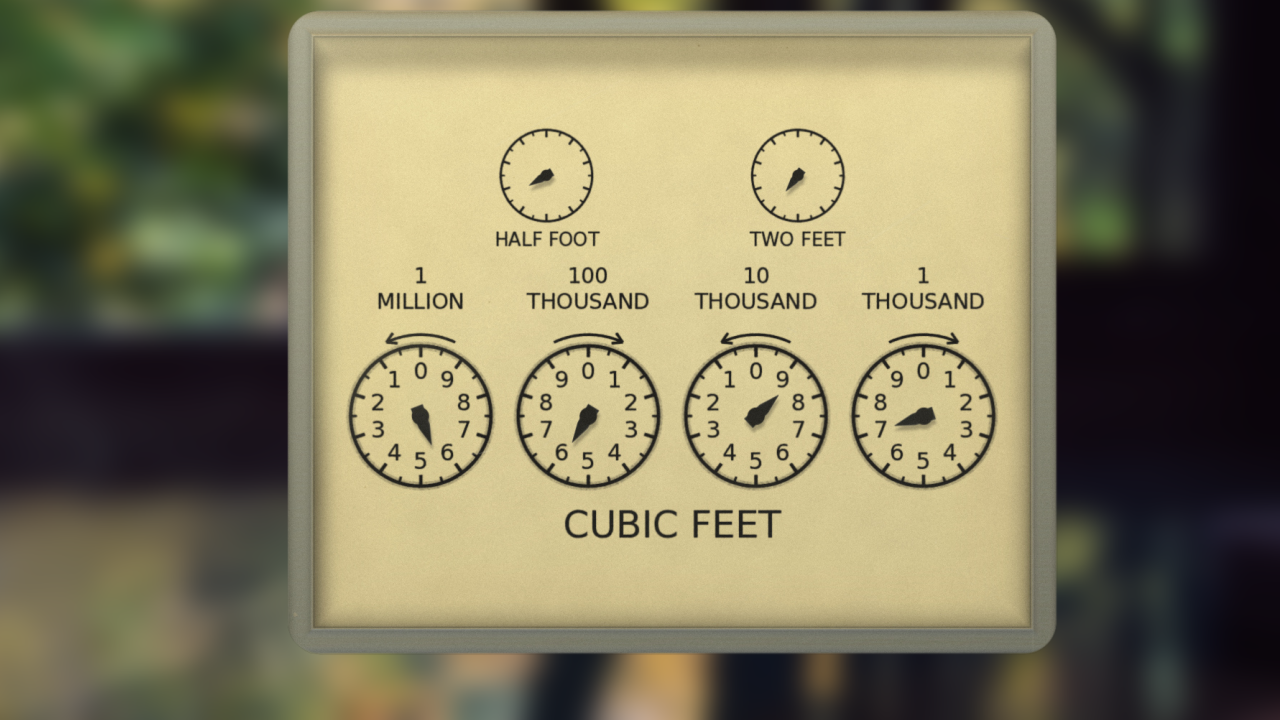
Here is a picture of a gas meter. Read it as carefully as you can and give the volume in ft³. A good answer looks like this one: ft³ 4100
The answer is ft³ 558700
